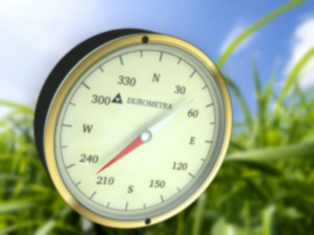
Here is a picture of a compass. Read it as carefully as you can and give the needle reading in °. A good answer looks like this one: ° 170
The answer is ° 225
